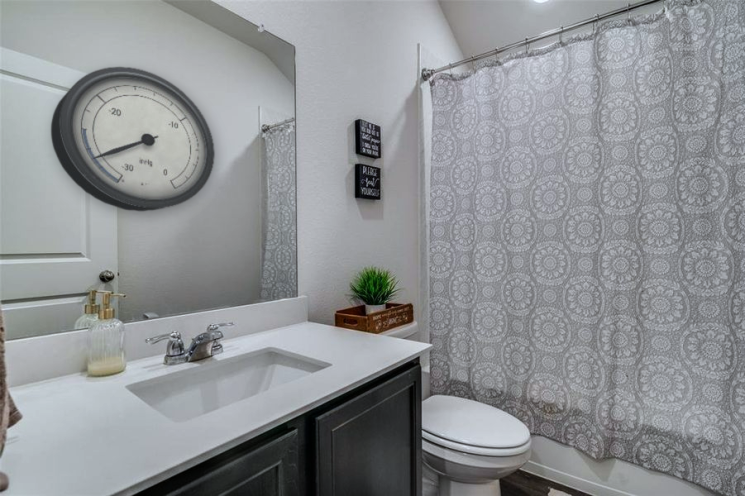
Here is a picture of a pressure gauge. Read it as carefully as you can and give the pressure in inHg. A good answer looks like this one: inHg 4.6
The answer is inHg -27
